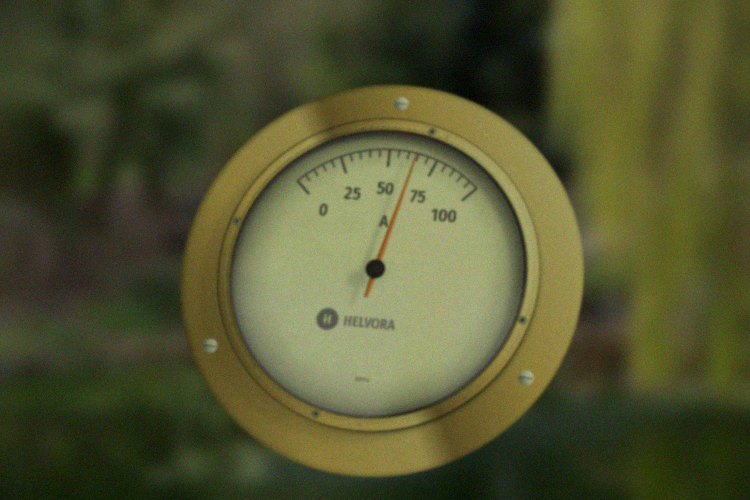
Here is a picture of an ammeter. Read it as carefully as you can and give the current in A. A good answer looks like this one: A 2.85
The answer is A 65
